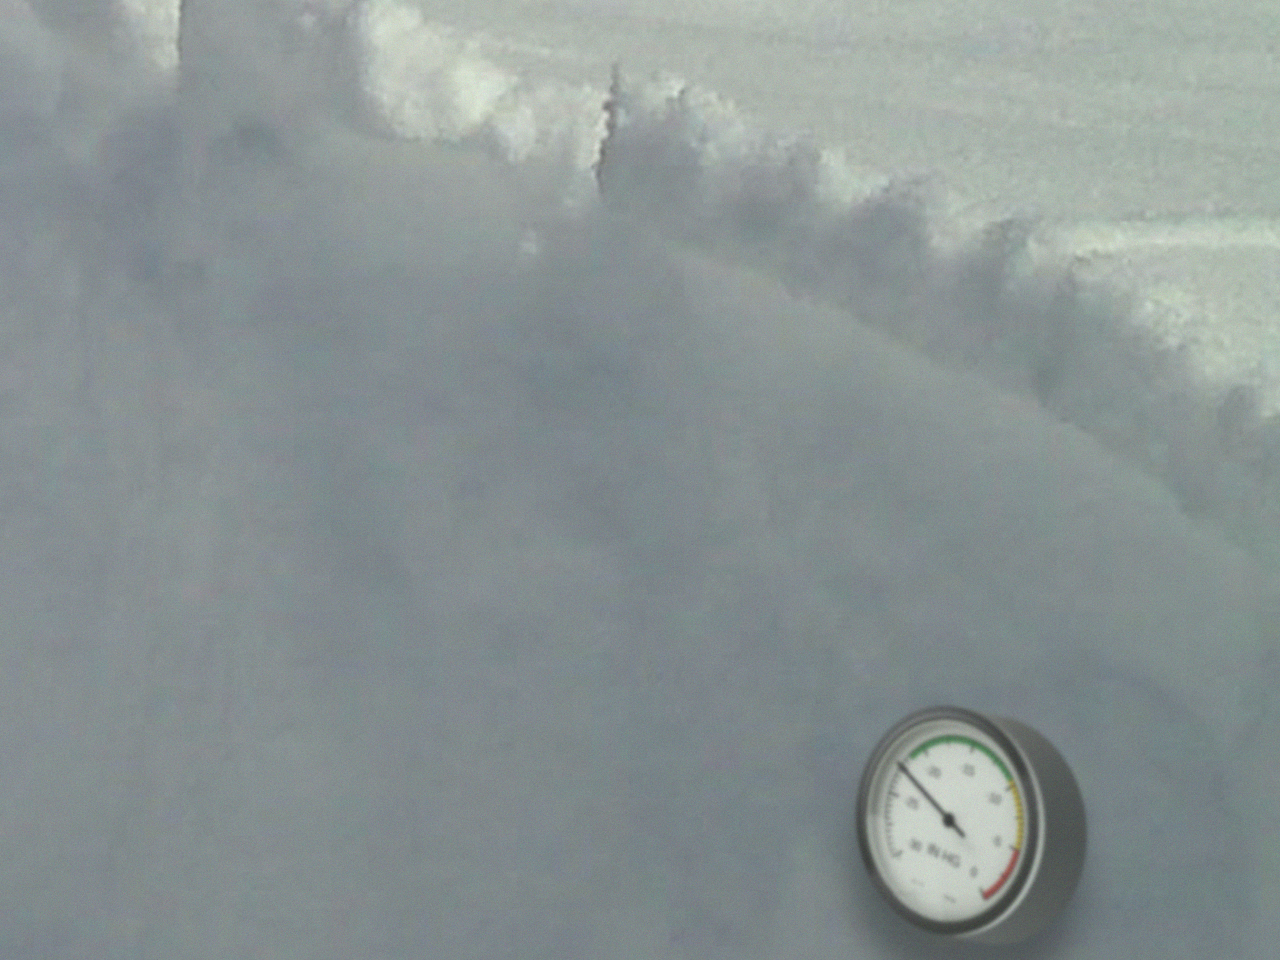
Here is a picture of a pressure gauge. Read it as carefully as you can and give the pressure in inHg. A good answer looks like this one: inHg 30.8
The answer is inHg -22.5
